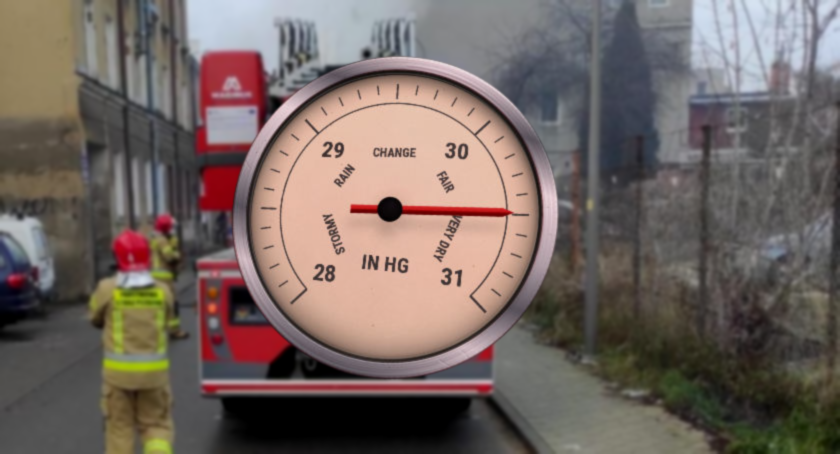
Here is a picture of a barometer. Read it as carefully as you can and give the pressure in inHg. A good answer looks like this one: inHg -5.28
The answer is inHg 30.5
